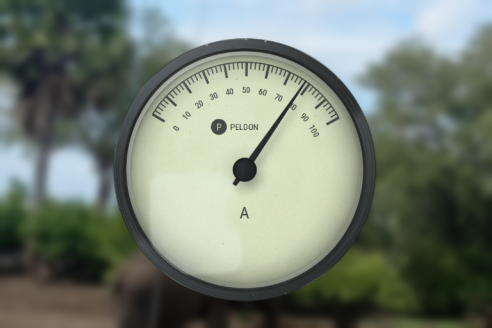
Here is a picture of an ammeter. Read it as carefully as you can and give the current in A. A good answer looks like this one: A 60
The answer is A 78
